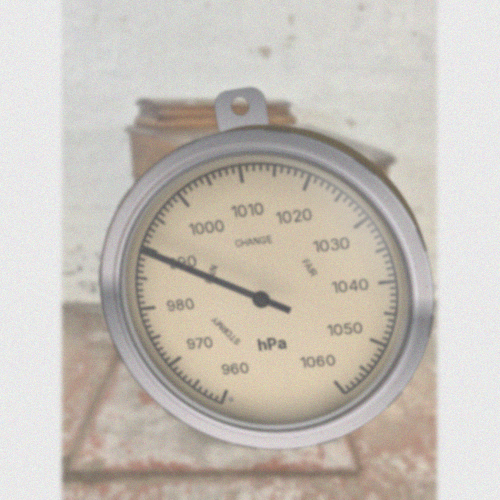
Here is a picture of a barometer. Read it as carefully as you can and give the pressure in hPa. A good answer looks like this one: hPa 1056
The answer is hPa 990
